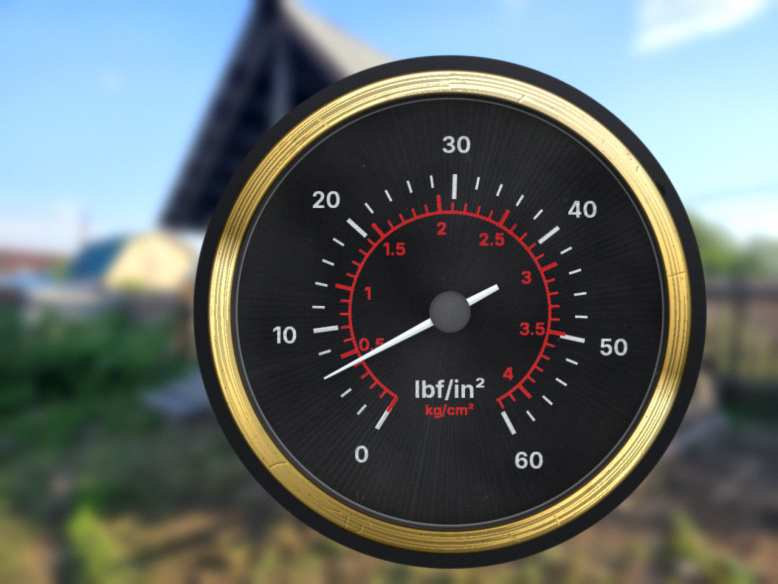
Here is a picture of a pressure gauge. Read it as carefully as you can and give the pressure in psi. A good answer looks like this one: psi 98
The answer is psi 6
